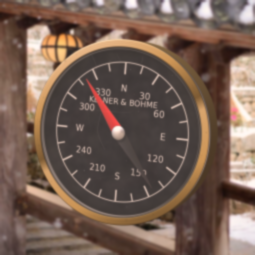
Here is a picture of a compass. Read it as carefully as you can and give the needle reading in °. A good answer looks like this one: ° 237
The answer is ° 322.5
